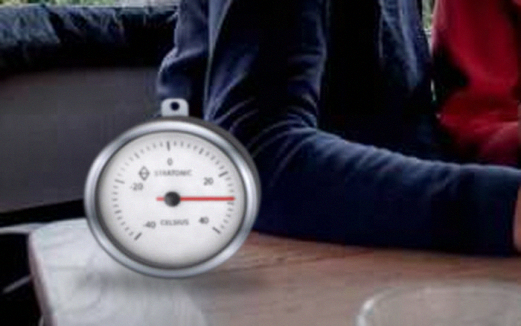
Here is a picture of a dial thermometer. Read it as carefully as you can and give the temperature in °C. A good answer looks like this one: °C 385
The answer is °C 28
